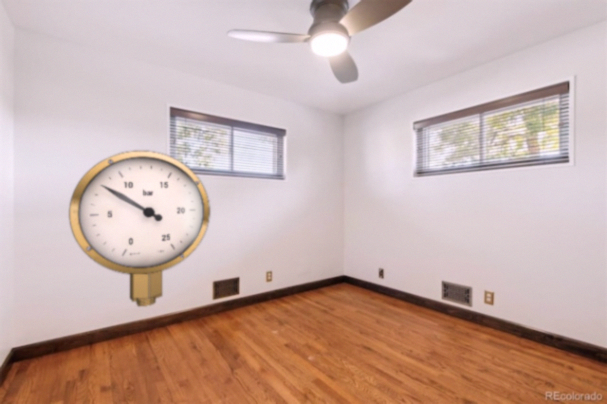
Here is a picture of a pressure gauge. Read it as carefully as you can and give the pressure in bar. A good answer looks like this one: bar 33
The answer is bar 8
